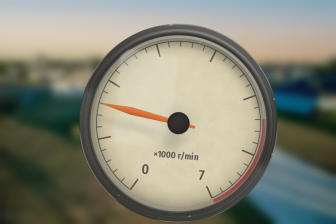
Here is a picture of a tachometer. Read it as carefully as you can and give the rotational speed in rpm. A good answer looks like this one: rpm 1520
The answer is rpm 1600
